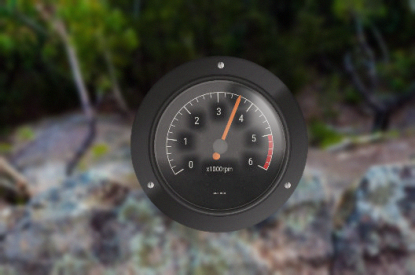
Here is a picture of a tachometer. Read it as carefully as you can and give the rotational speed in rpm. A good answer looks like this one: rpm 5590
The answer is rpm 3600
